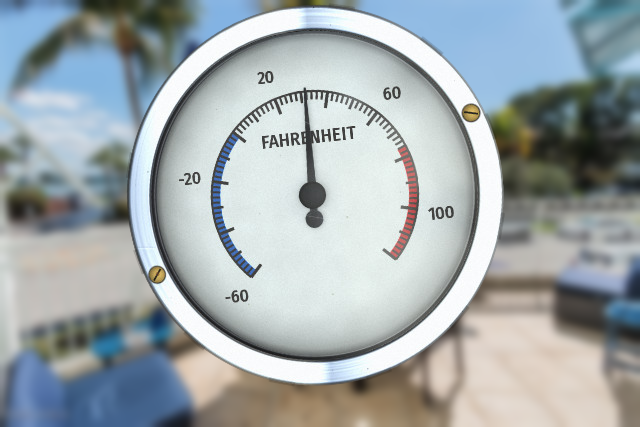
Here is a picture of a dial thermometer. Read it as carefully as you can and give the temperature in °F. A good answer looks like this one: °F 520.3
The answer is °F 32
